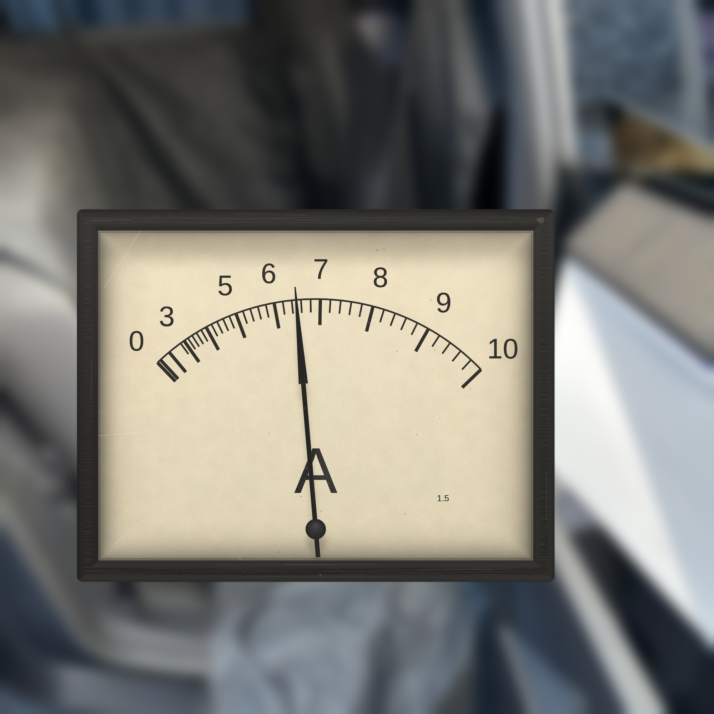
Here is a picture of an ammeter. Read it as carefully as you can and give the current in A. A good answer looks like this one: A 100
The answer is A 6.5
